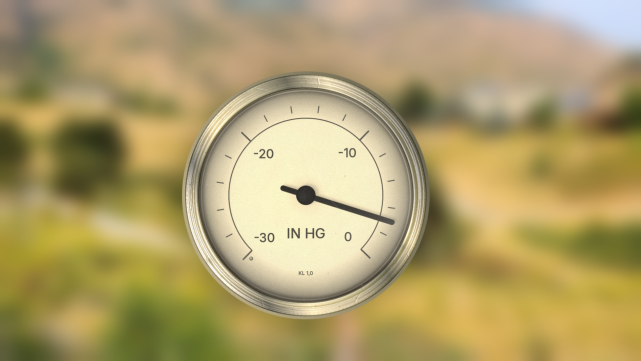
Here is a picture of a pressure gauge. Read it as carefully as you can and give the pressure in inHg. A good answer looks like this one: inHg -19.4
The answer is inHg -3
